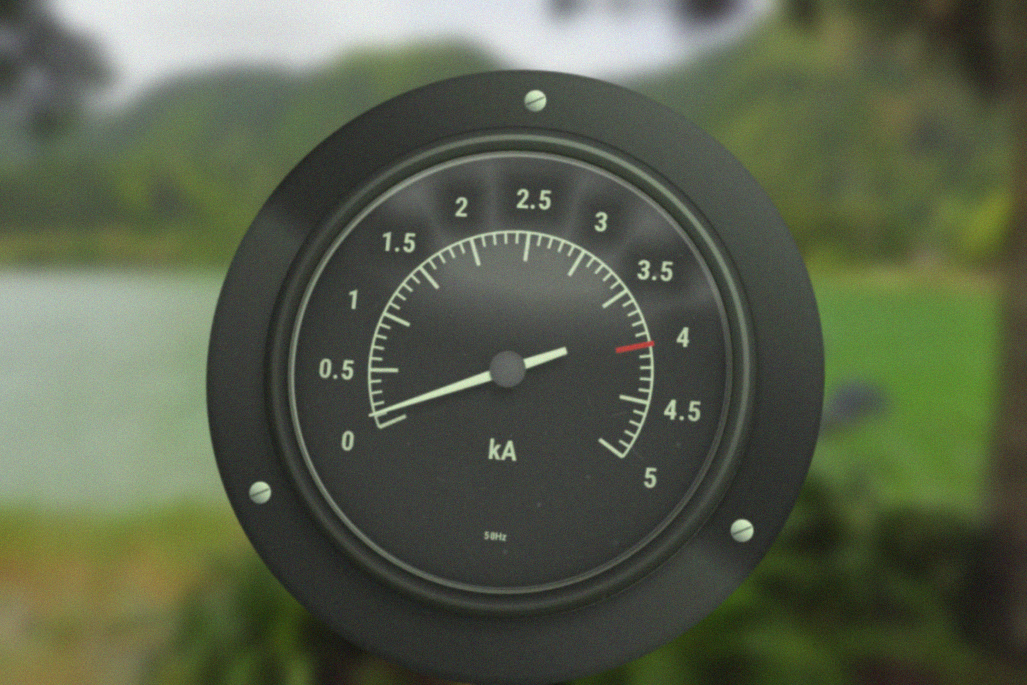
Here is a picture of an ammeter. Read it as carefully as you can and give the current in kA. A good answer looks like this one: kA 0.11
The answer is kA 0.1
